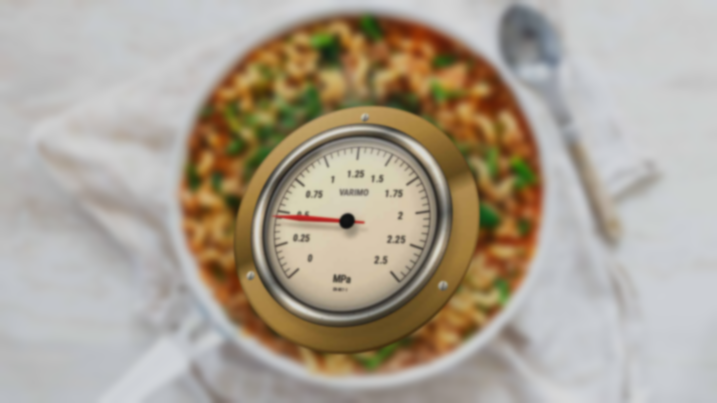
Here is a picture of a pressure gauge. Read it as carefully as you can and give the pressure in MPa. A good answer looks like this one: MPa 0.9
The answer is MPa 0.45
